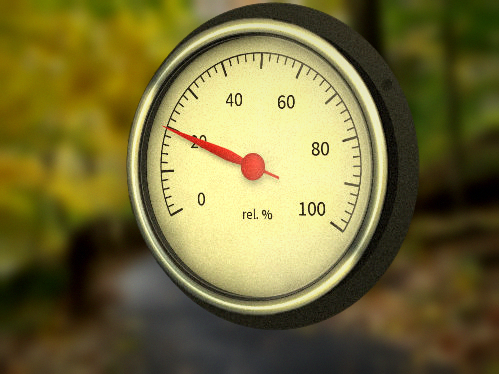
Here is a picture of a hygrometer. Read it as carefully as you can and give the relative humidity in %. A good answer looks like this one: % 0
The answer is % 20
